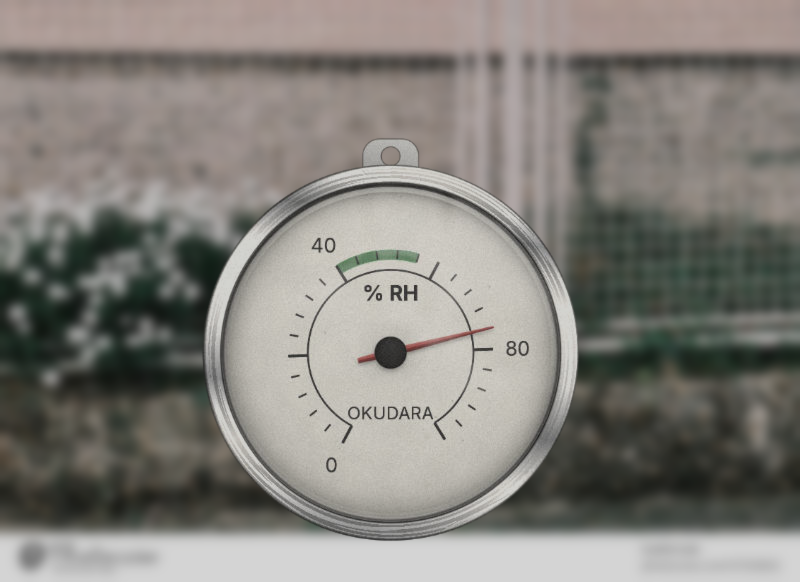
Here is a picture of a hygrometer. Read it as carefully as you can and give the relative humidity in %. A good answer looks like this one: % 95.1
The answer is % 76
